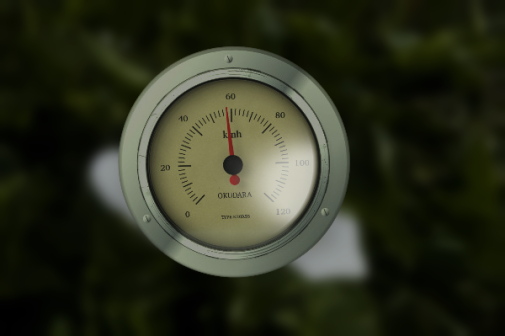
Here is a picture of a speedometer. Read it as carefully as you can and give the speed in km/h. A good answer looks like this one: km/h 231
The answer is km/h 58
